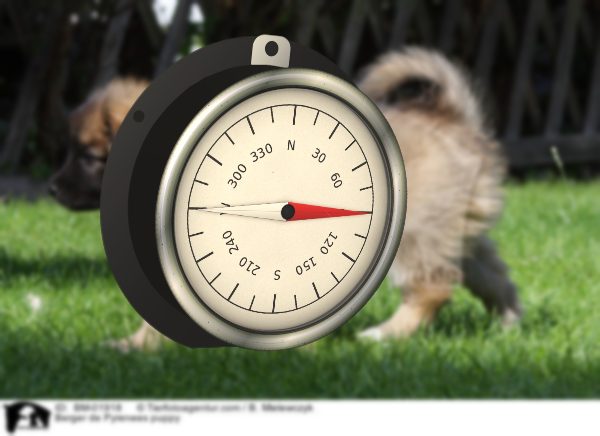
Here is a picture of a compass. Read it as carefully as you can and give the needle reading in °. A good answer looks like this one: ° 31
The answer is ° 90
